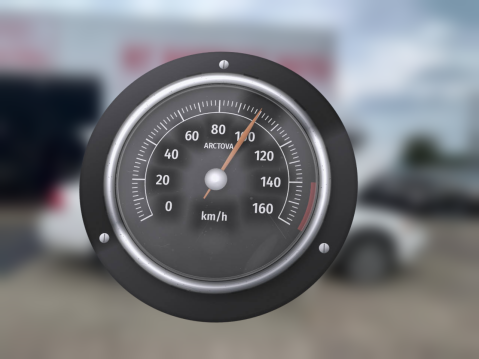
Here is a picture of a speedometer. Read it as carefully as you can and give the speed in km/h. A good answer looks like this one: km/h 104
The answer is km/h 100
